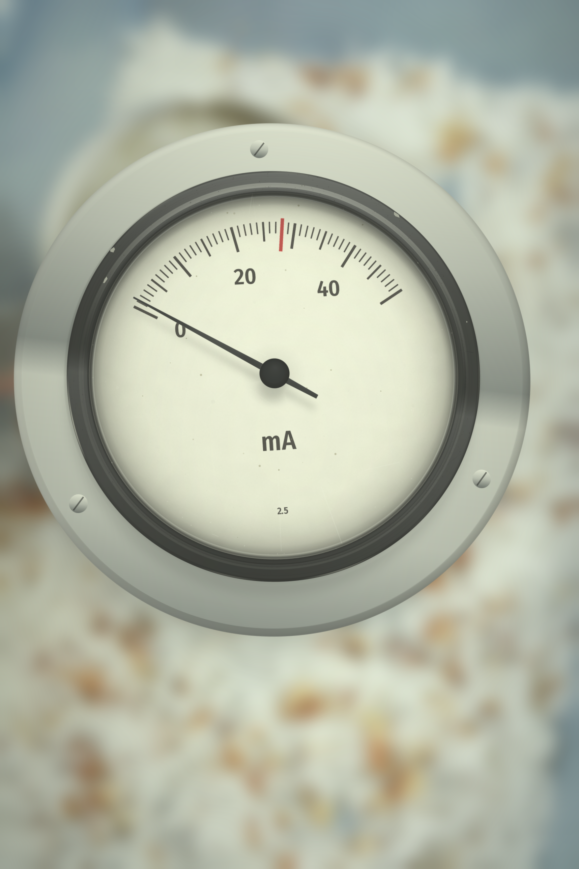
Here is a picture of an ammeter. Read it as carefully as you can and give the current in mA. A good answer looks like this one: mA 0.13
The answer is mA 1
